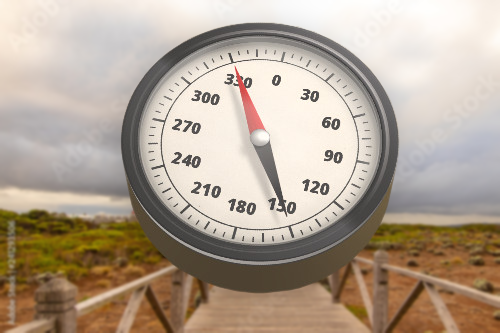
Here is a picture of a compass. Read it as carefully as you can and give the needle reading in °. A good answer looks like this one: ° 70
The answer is ° 330
